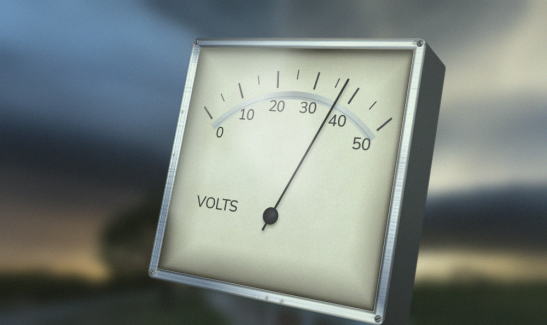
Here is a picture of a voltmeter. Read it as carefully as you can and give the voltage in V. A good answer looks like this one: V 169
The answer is V 37.5
